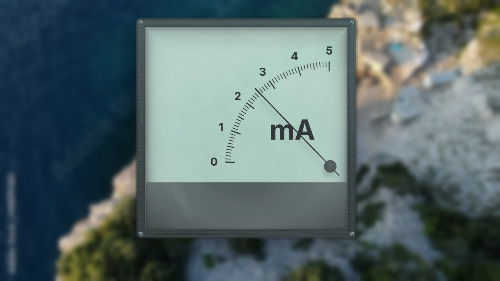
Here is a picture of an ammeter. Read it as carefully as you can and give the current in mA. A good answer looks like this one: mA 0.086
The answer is mA 2.5
